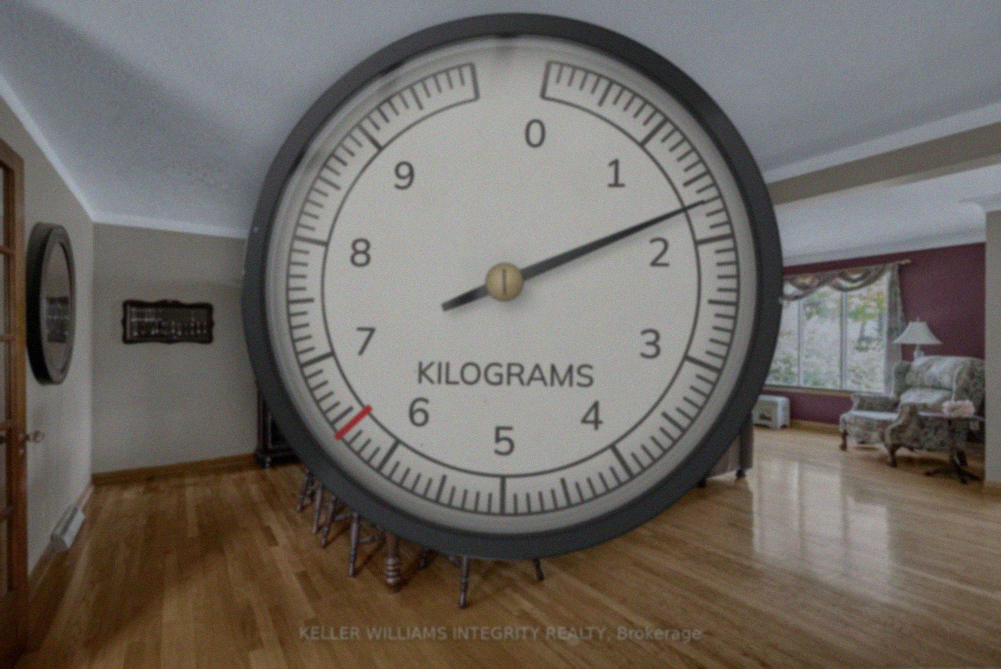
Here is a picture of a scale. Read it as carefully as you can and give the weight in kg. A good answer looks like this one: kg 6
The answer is kg 1.7
